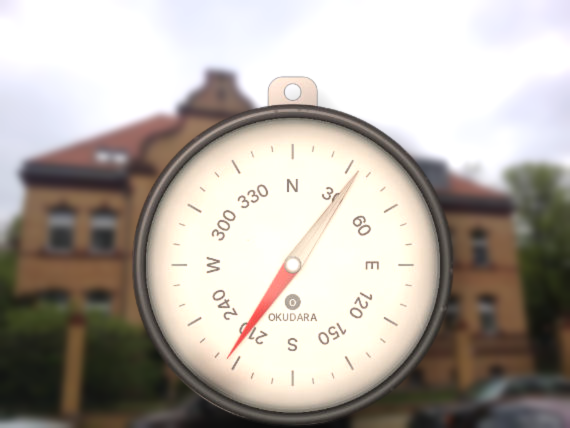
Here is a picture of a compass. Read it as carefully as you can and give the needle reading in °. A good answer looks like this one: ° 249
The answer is ° 215
